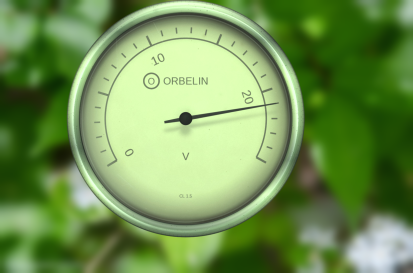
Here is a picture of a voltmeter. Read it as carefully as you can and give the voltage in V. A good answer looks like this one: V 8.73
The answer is V 21
